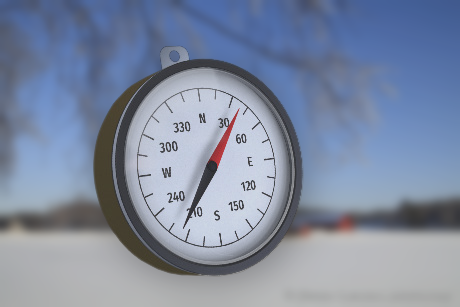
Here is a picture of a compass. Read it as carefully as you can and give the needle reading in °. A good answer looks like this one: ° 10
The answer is ° 37.5
